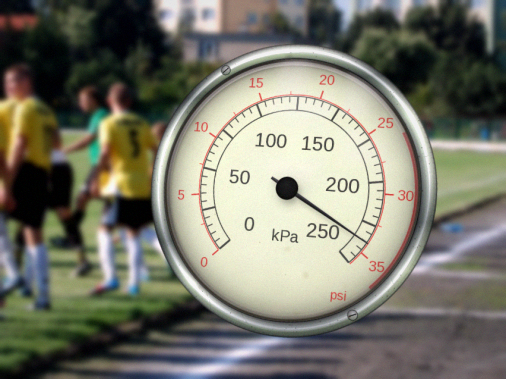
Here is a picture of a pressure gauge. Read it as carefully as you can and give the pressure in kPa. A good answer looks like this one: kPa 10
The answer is kPa 235
